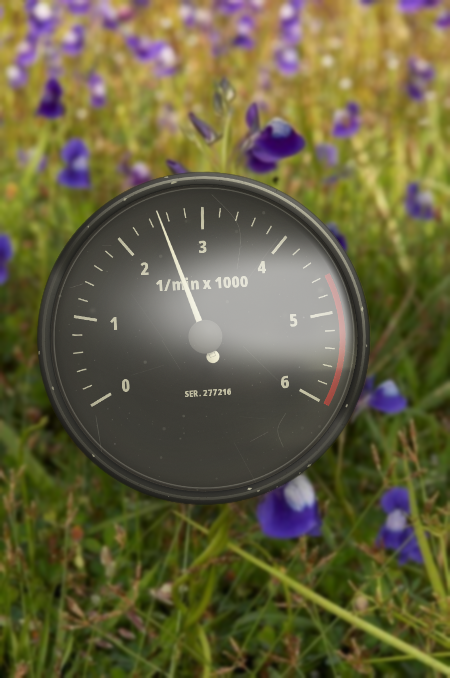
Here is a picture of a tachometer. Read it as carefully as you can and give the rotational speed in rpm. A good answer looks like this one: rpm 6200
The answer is rpm 2500
